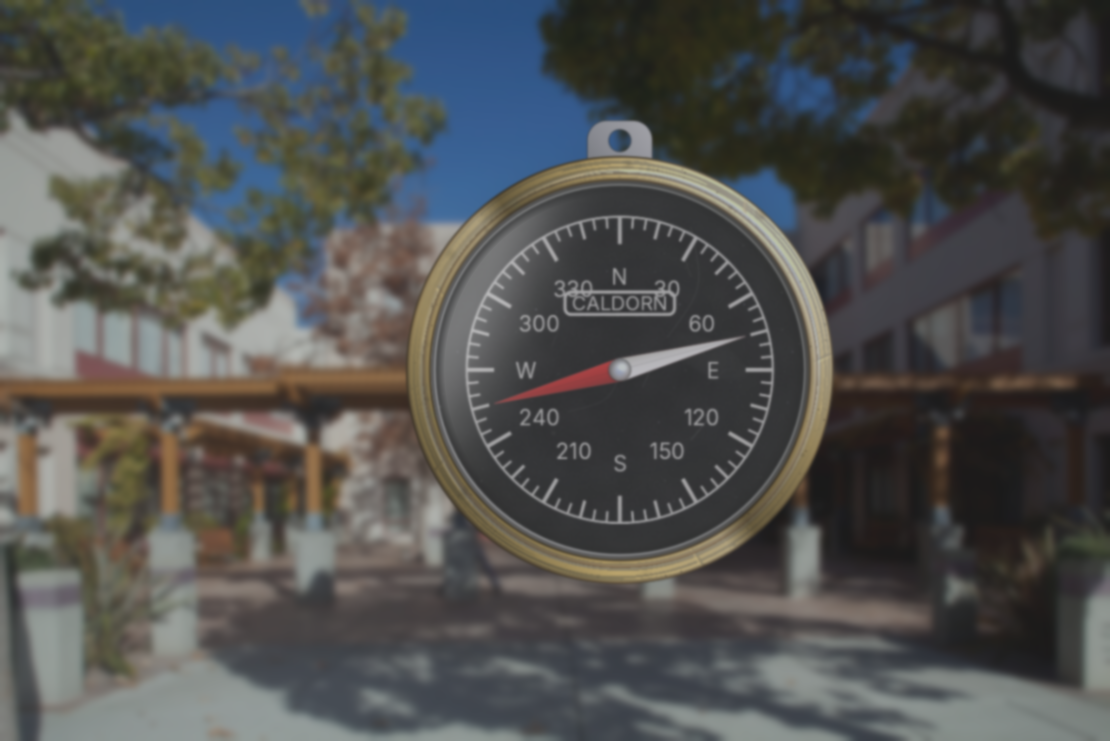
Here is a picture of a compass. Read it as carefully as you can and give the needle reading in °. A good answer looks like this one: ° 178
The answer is ° 255
